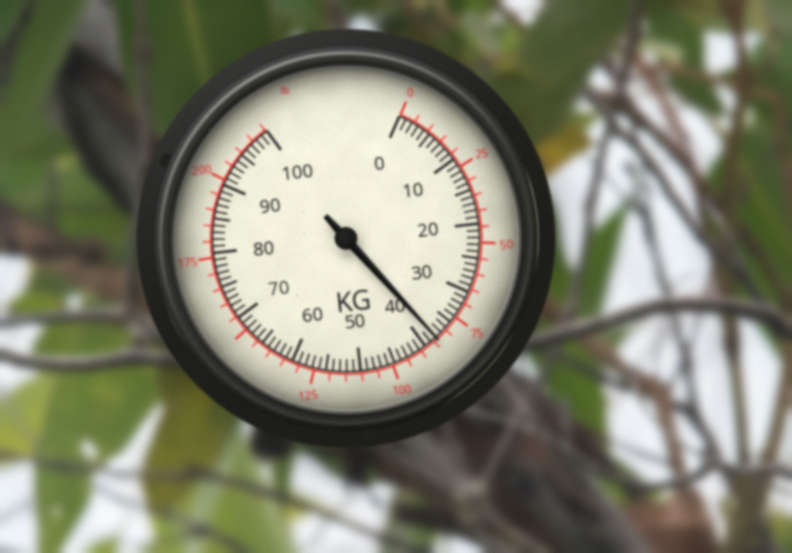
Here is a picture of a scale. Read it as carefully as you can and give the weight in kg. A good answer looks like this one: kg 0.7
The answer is kg 38
